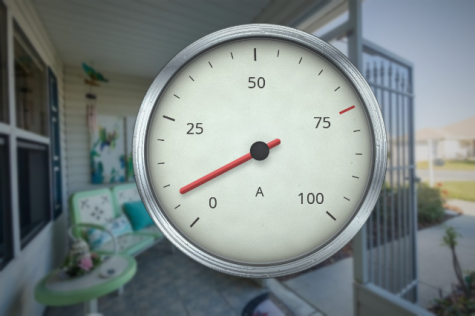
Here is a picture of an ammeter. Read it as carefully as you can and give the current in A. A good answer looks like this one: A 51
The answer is A 7.5
